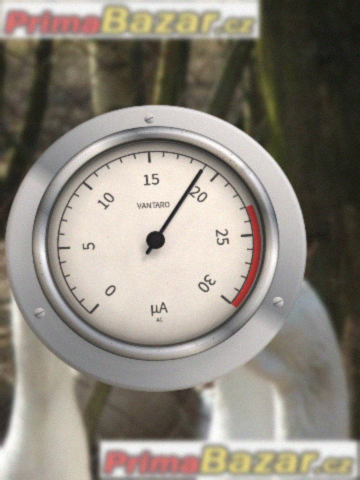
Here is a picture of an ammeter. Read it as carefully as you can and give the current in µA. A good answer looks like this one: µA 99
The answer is µA 19
